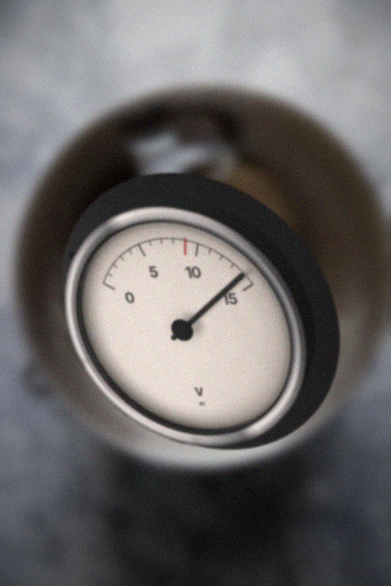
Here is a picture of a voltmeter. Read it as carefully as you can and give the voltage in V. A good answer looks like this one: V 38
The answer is V 14
